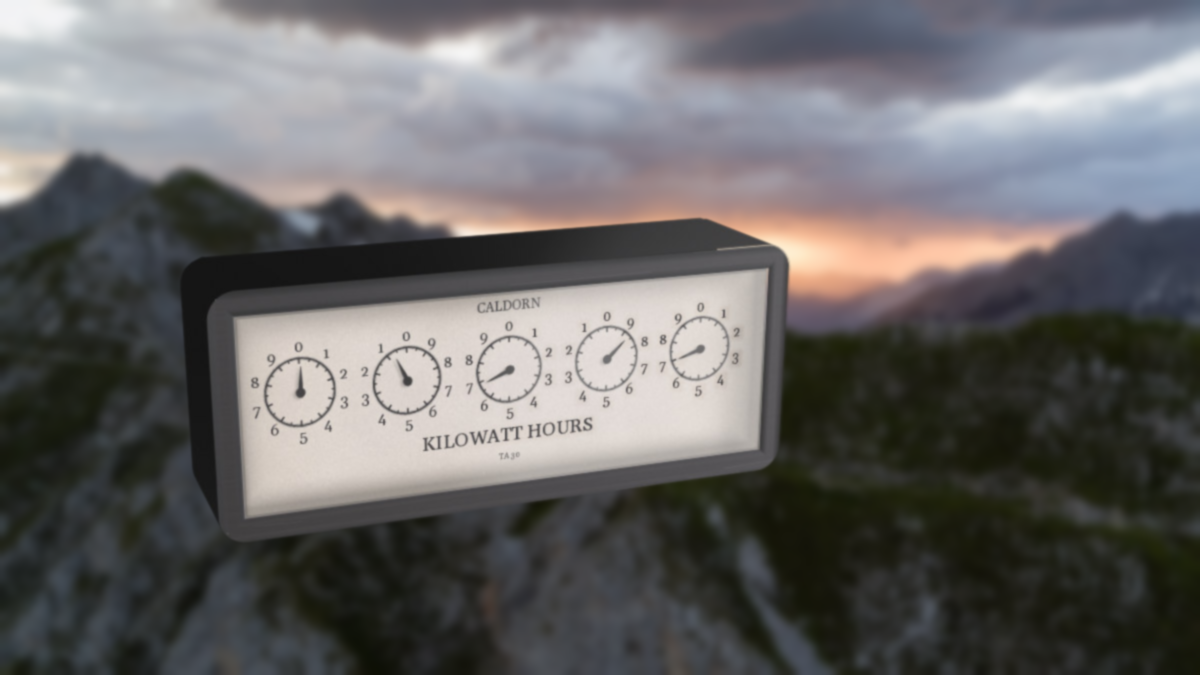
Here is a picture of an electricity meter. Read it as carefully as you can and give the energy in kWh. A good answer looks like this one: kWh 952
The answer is kWh 687
